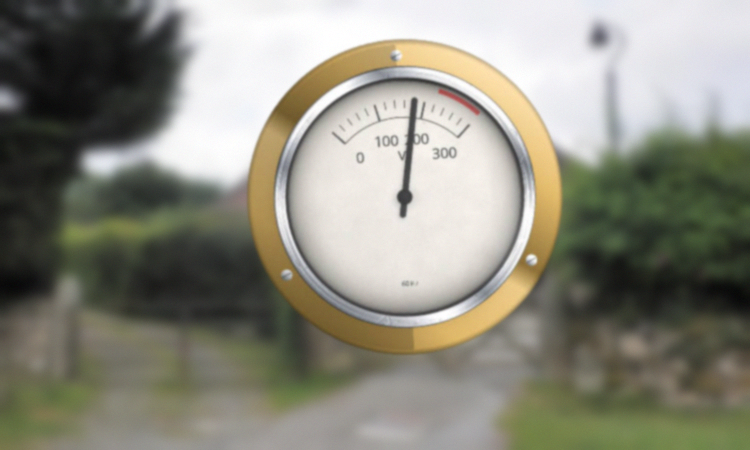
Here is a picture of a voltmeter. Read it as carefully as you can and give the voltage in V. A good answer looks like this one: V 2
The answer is V 180
